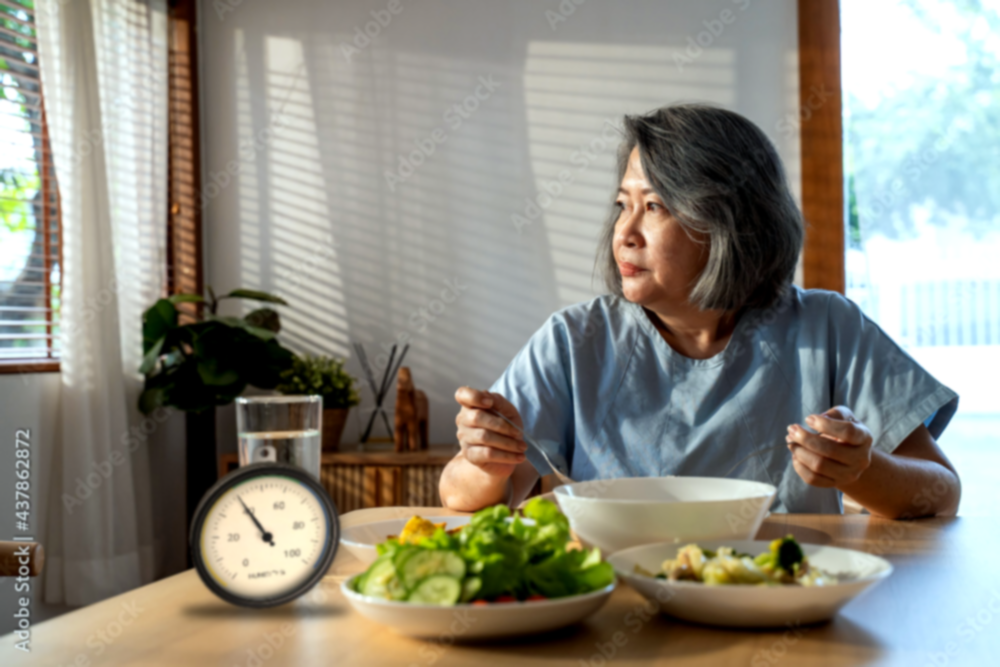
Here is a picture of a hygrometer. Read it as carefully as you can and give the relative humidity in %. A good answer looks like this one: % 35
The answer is % 40
